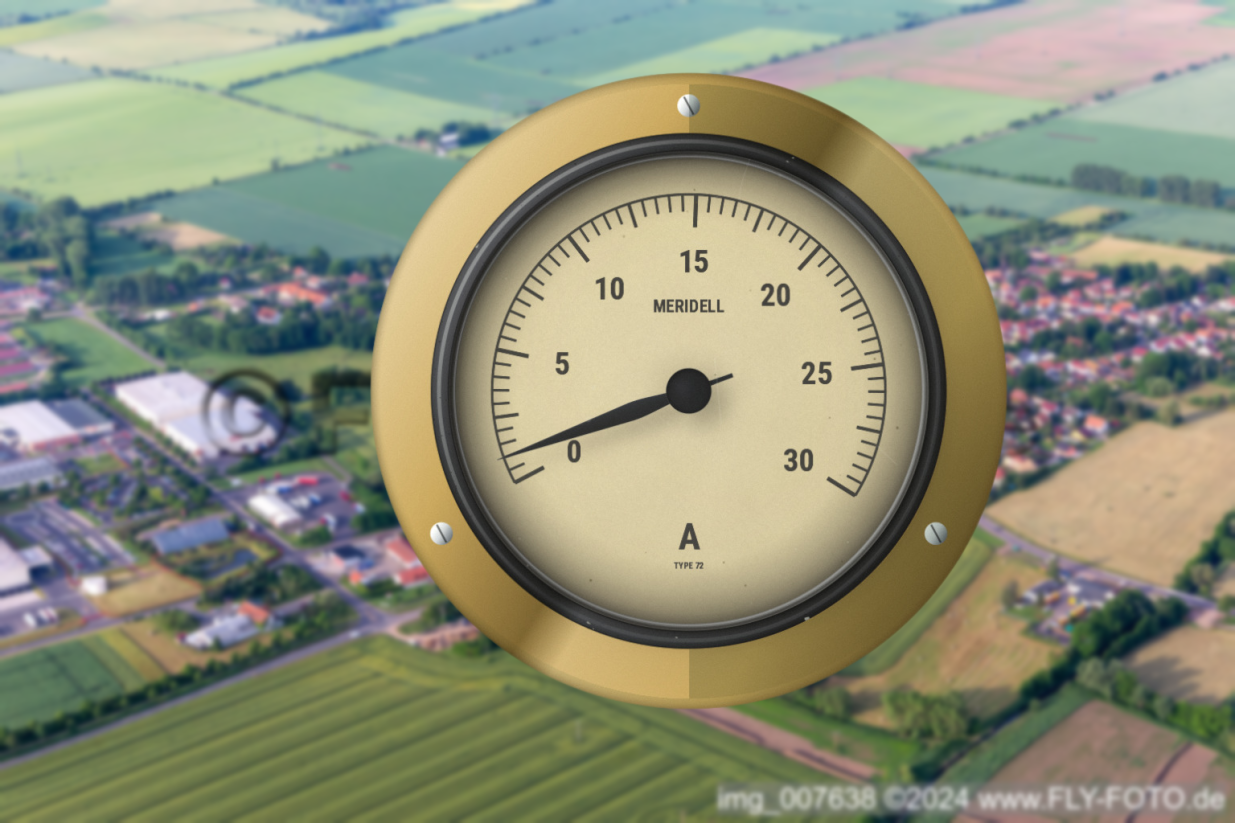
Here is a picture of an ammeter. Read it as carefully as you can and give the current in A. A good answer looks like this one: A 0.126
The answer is A 1
